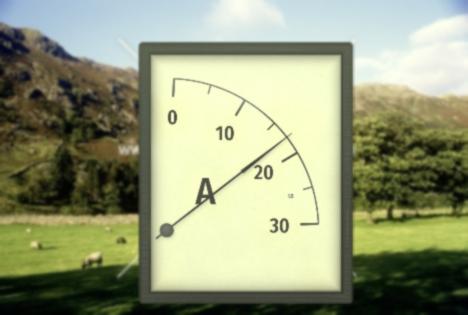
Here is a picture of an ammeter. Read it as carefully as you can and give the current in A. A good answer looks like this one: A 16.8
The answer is A 17.5
